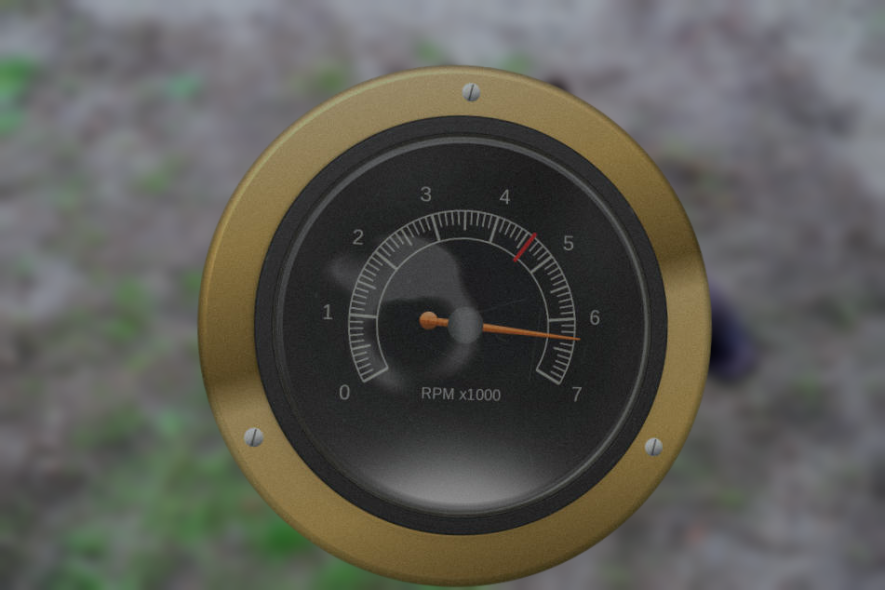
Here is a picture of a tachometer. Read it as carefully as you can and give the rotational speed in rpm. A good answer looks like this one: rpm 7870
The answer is rpm 6300
